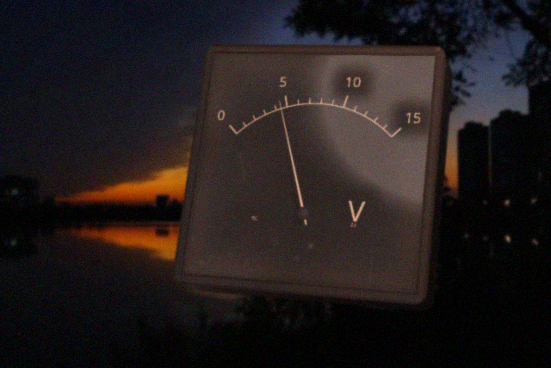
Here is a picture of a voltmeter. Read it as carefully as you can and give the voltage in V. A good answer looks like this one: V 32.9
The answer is V 4.5
